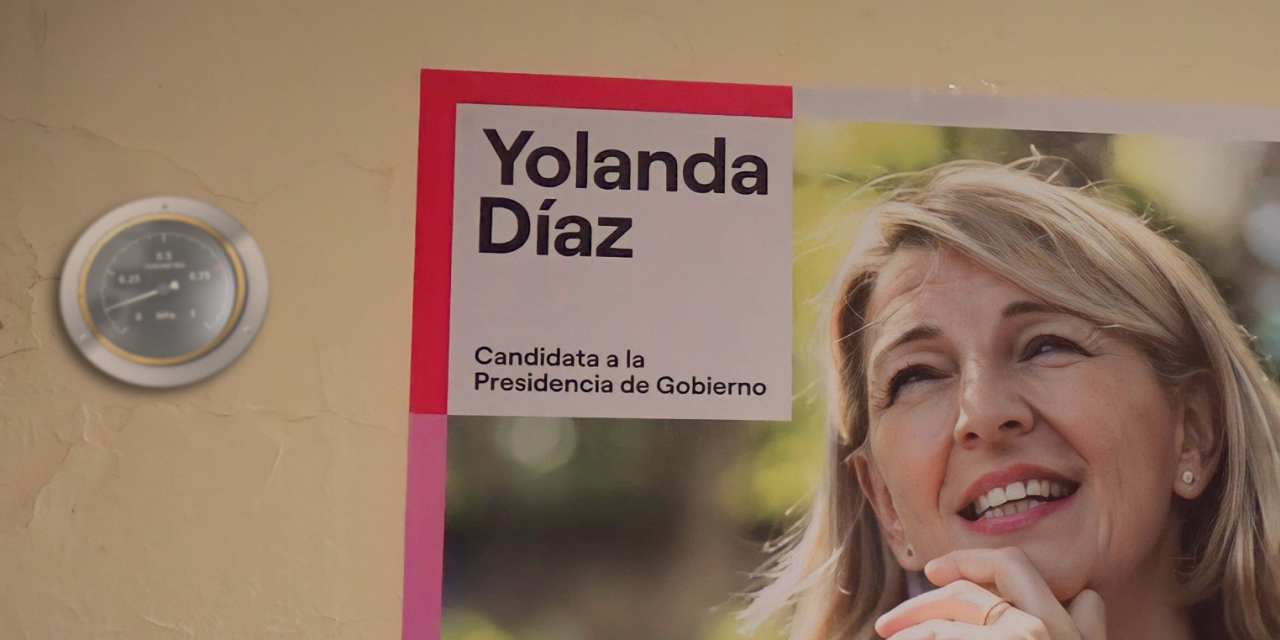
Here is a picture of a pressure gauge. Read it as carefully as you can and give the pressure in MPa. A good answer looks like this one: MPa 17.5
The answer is MPa 0.1
